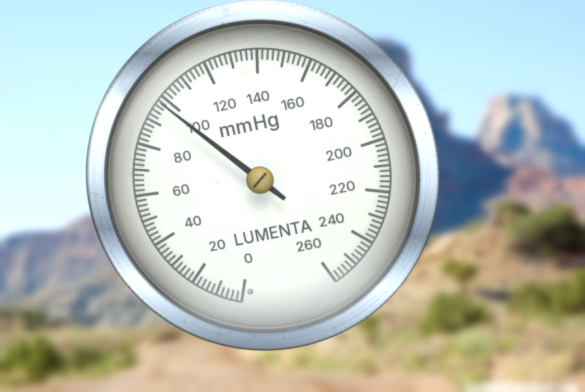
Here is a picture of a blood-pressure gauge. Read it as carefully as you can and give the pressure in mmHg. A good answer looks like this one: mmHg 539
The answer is mmHg 98
